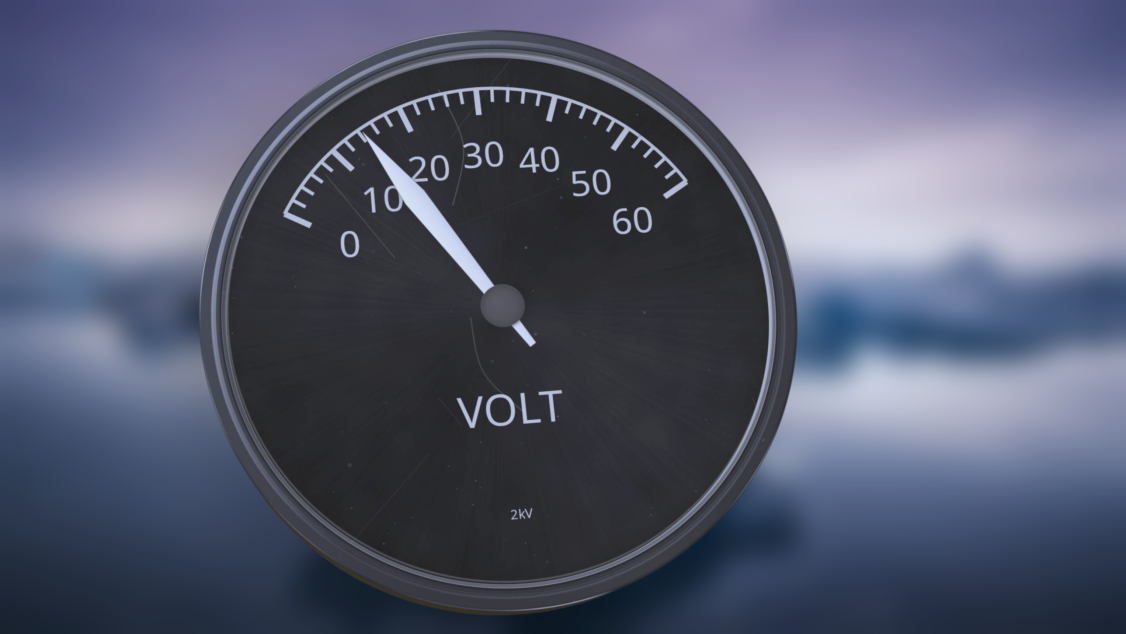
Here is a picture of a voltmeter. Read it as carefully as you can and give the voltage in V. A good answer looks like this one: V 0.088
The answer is V 14
